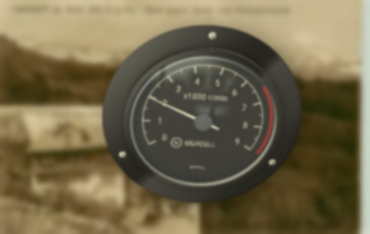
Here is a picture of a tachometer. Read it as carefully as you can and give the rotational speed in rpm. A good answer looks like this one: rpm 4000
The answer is rpm 2000
